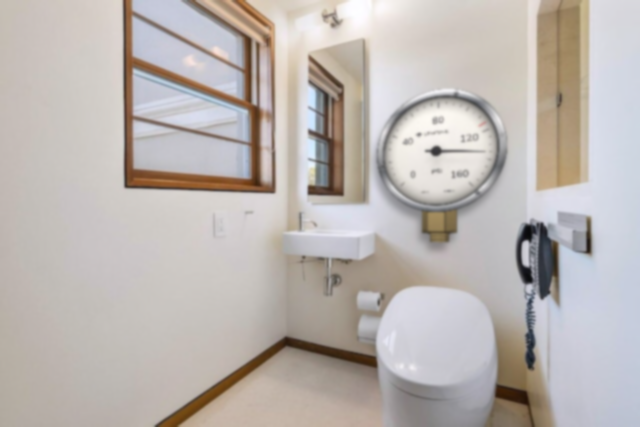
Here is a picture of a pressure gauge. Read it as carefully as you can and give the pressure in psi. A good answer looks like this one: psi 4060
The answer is psi 135
